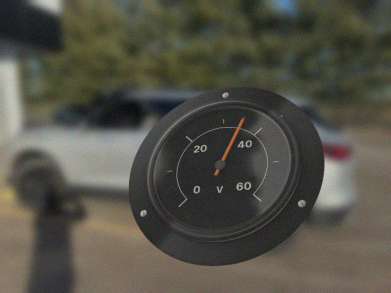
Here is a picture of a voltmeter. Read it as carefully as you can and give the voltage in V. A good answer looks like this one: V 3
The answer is V 35
